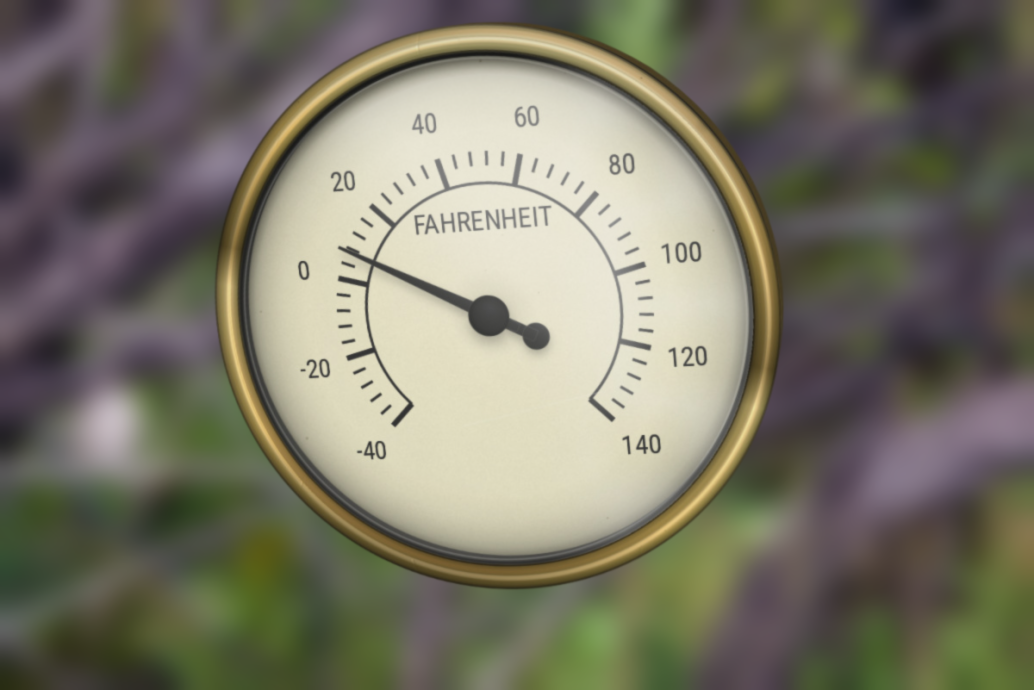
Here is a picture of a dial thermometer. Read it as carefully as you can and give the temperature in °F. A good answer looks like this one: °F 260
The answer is °F 8
